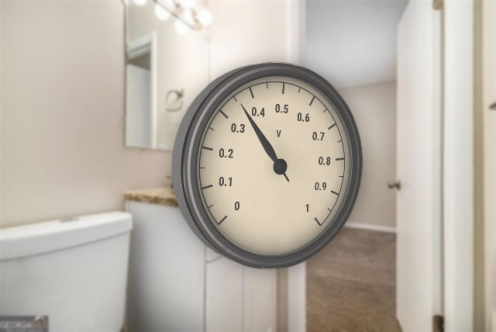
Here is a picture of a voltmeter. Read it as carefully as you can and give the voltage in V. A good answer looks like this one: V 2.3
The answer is V 0.35
